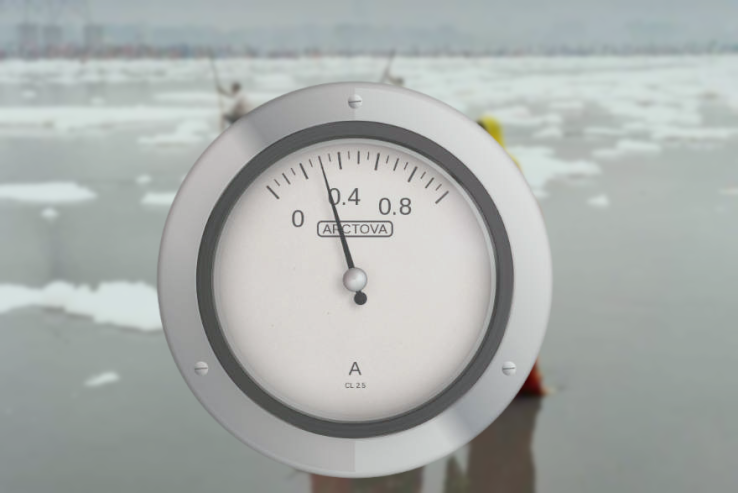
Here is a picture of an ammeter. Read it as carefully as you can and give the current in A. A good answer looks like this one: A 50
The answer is A 0.3
